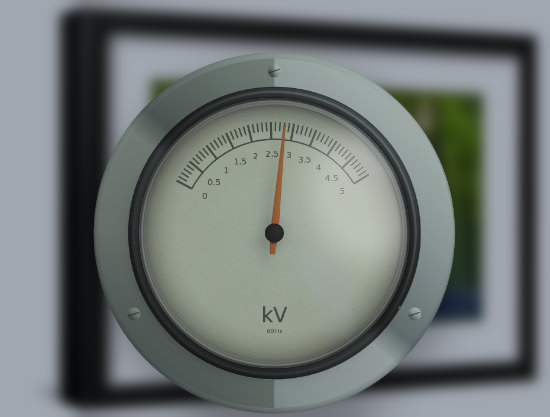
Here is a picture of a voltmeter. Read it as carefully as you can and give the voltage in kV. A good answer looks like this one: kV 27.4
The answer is kV 2.8
